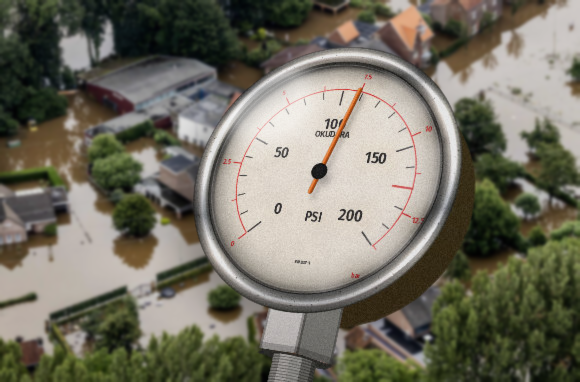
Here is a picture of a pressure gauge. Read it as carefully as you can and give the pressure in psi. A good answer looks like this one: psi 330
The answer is psi 110
